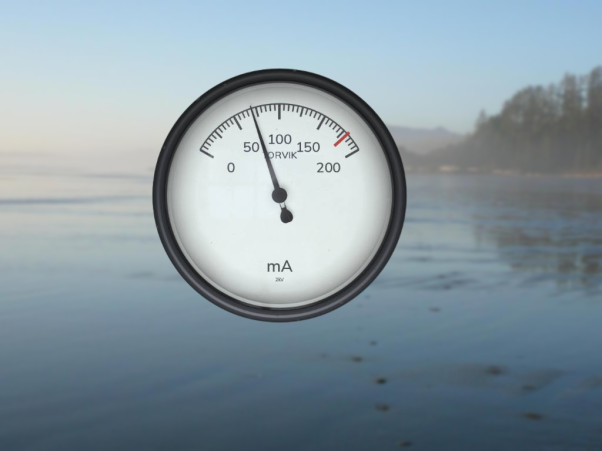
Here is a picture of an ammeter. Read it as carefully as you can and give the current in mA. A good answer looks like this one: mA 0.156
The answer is mA 70
